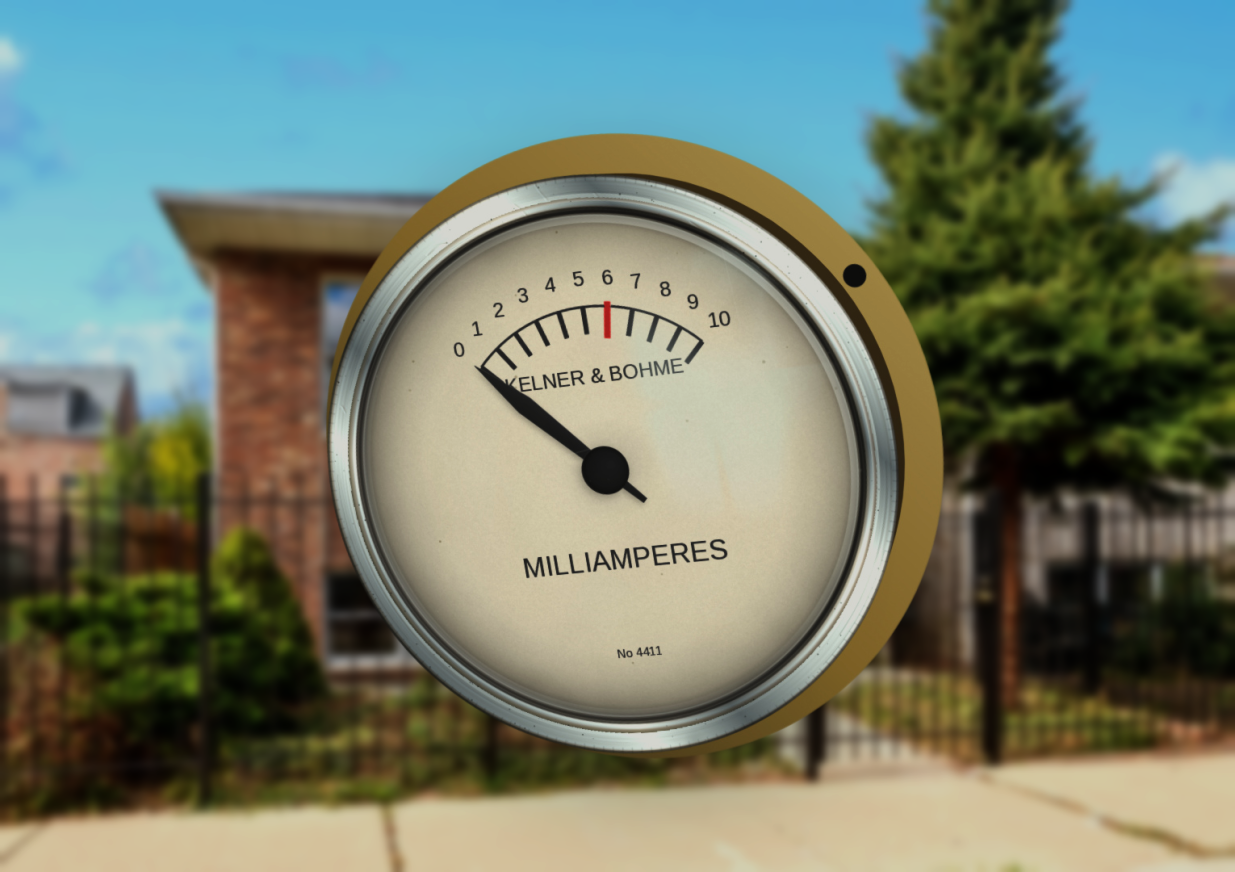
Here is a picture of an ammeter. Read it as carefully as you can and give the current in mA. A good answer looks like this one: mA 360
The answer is mA 0
